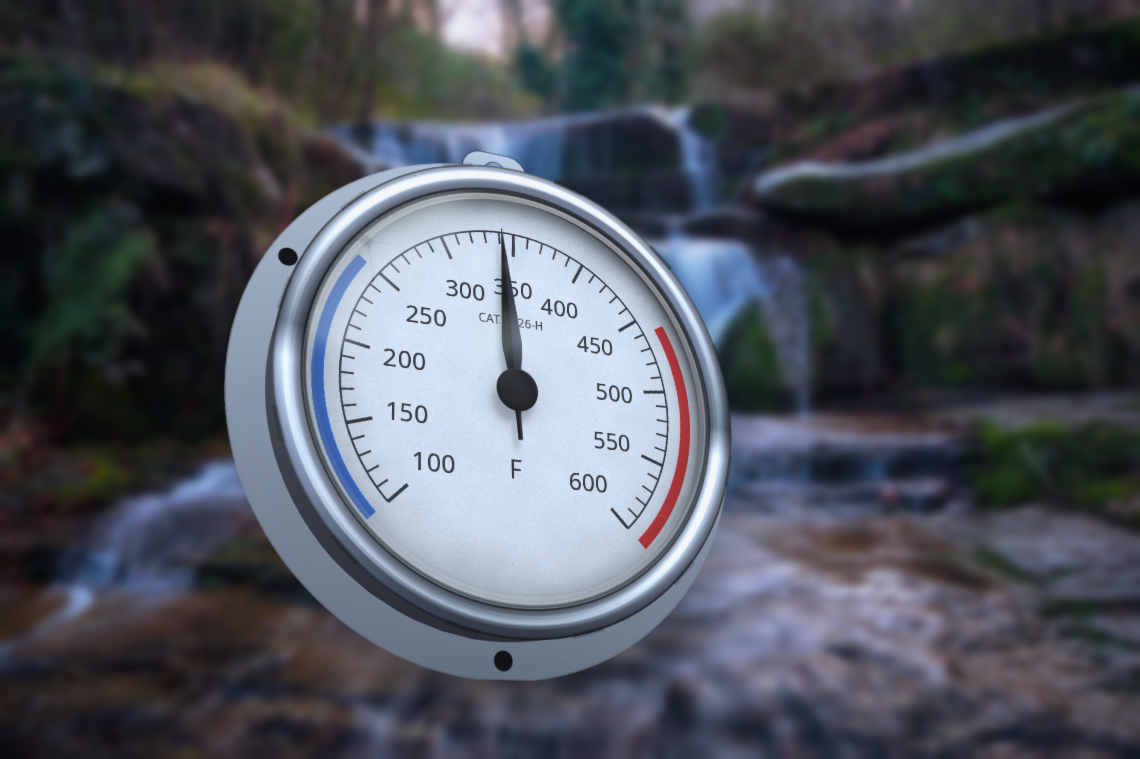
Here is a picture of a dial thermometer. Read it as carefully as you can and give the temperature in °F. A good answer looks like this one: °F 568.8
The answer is °F 340
